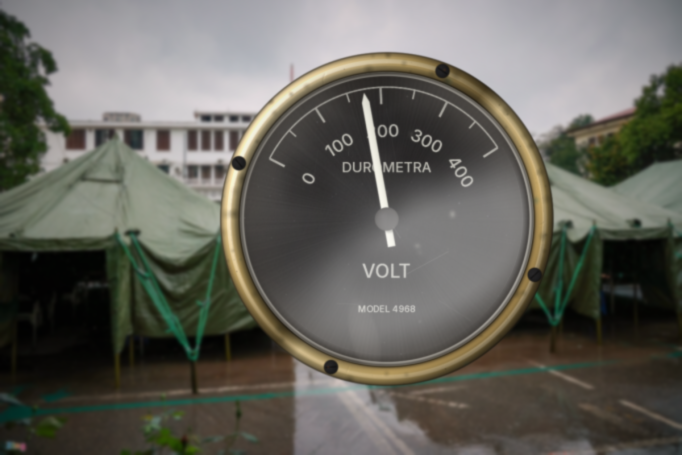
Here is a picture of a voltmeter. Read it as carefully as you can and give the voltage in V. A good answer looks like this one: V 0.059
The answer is V 175
